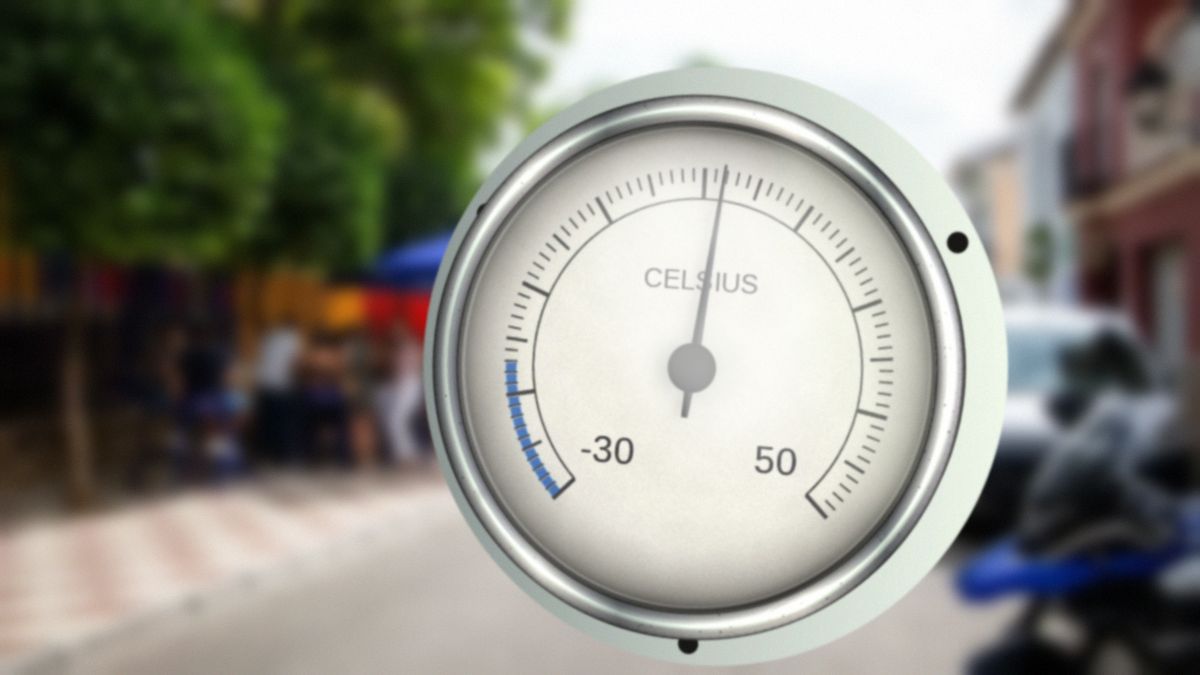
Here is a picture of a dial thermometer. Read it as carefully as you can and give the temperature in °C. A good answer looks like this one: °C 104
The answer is °C 12
